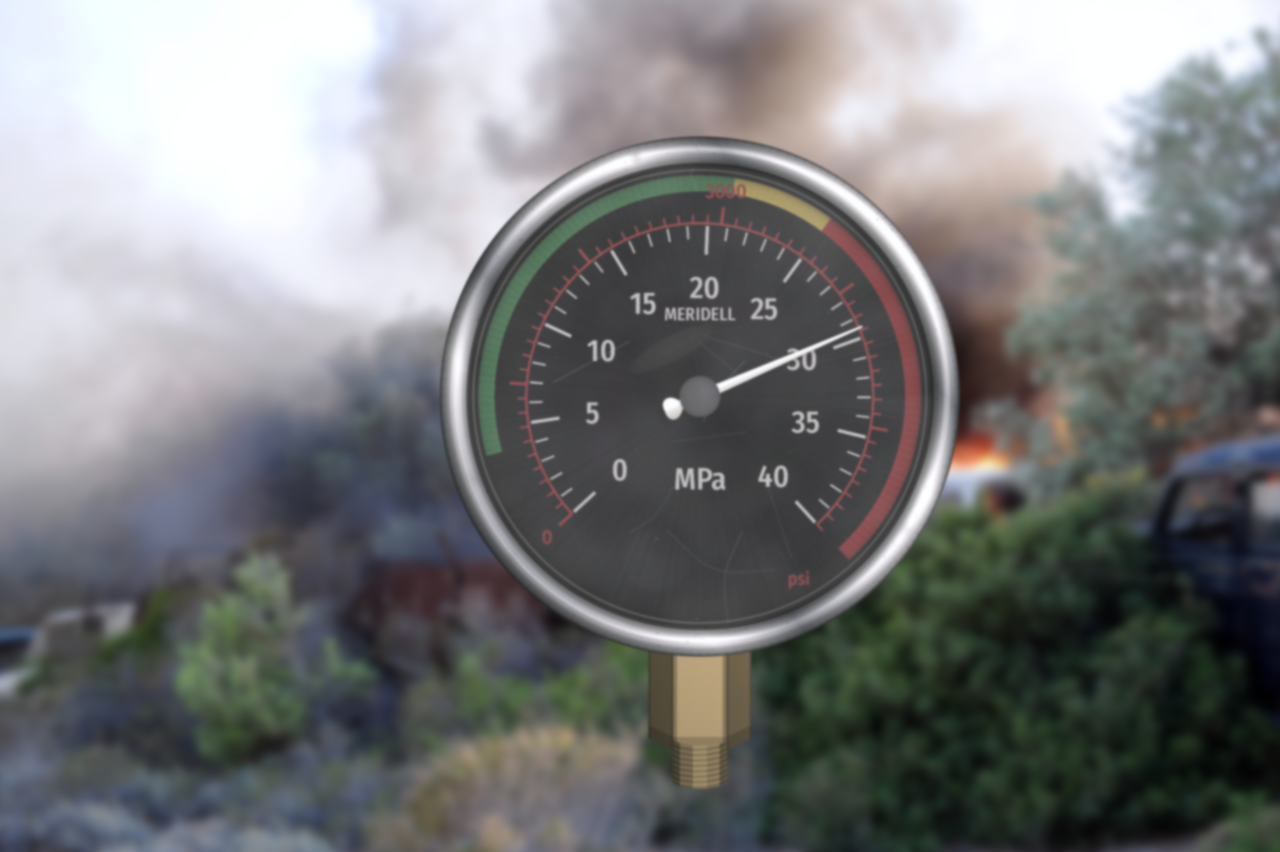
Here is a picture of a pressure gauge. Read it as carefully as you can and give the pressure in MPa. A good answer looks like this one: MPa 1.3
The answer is MPa 29.5
